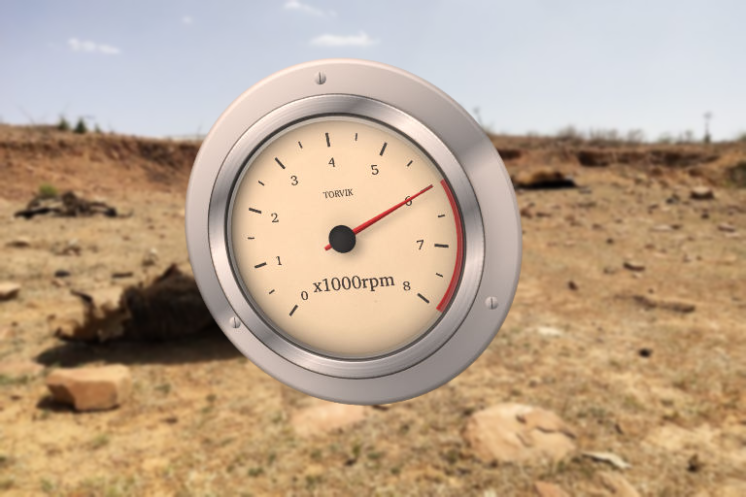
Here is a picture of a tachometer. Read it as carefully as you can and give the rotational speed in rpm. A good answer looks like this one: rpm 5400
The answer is rpm 6000
